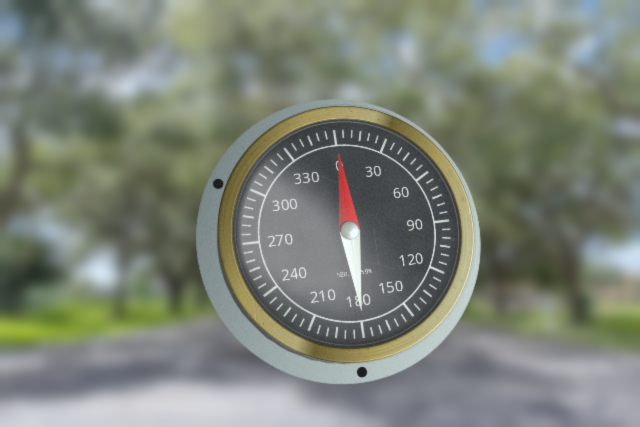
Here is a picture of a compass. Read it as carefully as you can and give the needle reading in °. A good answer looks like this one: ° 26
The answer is ° 0
